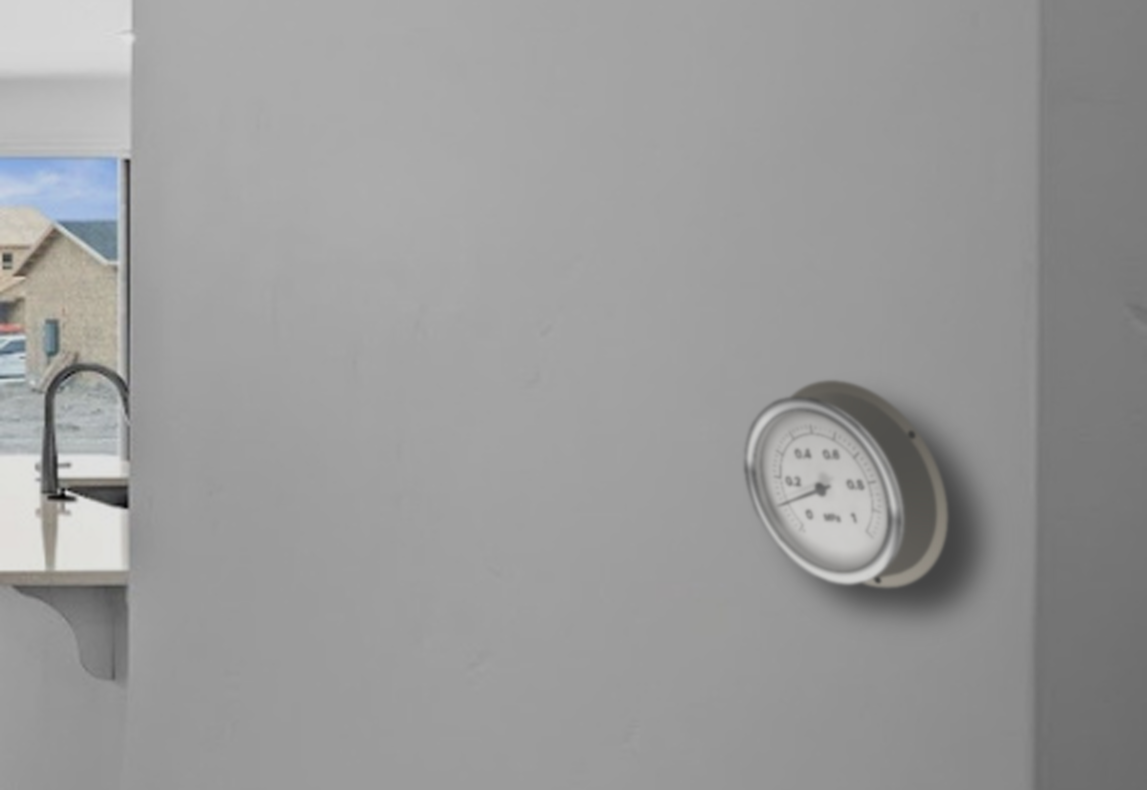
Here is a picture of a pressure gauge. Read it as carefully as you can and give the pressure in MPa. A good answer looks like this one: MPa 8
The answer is MPa 0.1
